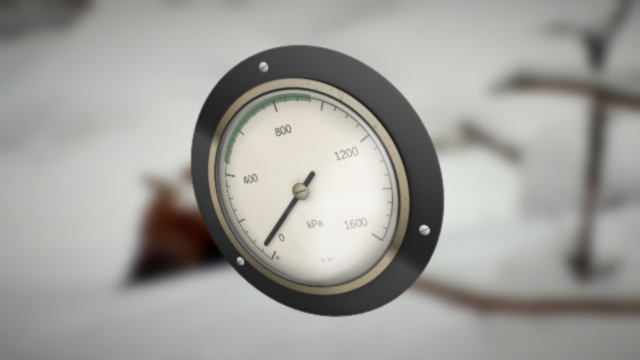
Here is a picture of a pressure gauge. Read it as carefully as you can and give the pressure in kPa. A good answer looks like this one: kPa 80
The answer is kPa 50
